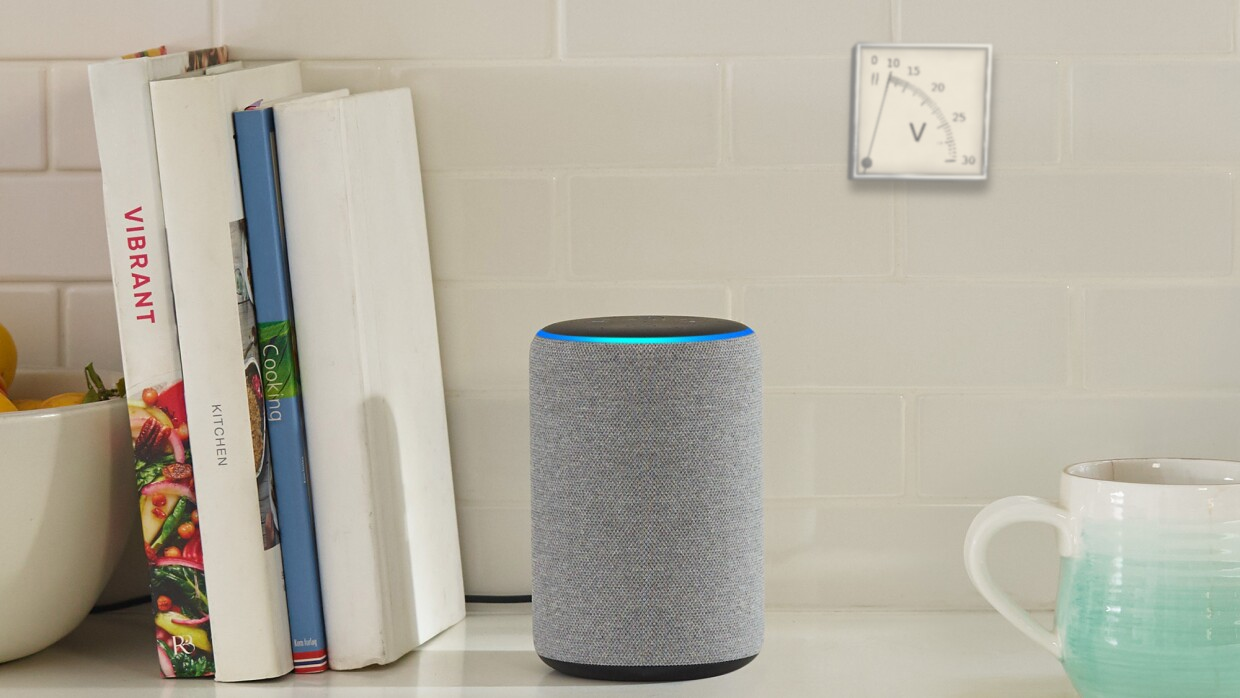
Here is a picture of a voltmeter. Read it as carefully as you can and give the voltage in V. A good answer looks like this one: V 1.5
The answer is V 10
